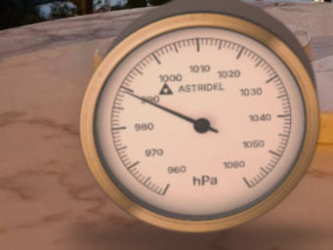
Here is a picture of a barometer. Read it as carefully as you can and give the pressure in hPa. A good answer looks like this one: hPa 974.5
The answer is hPa 990
